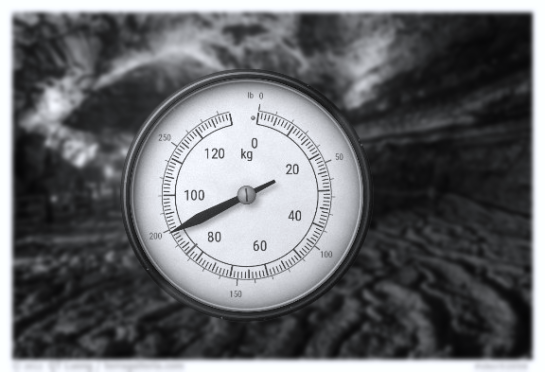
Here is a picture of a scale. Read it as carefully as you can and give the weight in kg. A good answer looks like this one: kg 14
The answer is kg 90
